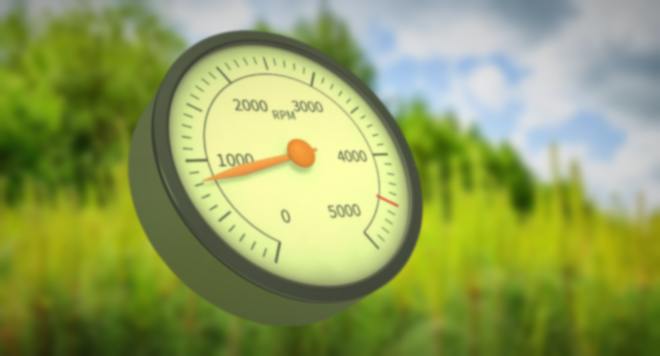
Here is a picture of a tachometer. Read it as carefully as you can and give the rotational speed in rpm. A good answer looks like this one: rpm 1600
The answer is rpm 800
